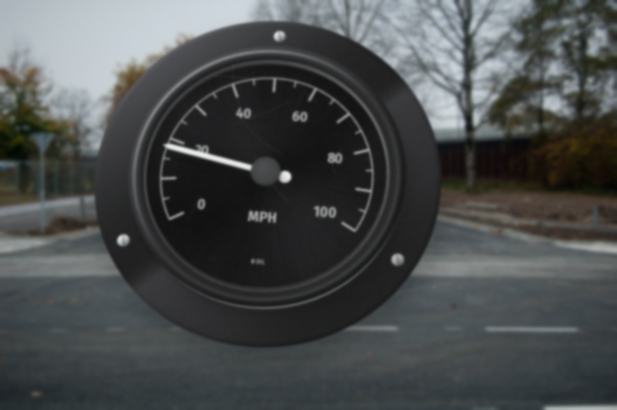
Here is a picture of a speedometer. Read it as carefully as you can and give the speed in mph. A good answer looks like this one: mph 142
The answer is mph 17.5
